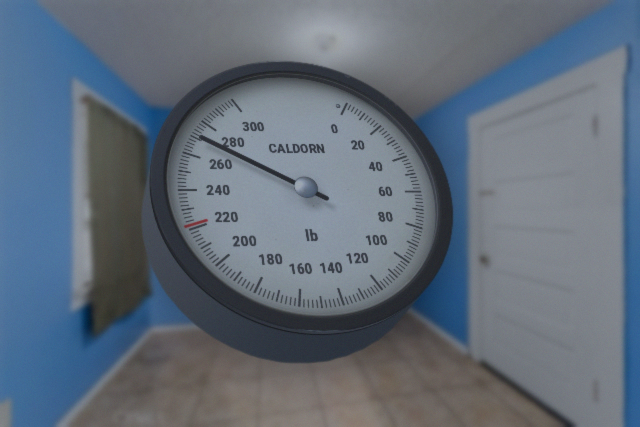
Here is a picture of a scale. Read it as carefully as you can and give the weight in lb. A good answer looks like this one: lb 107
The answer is lb 270
